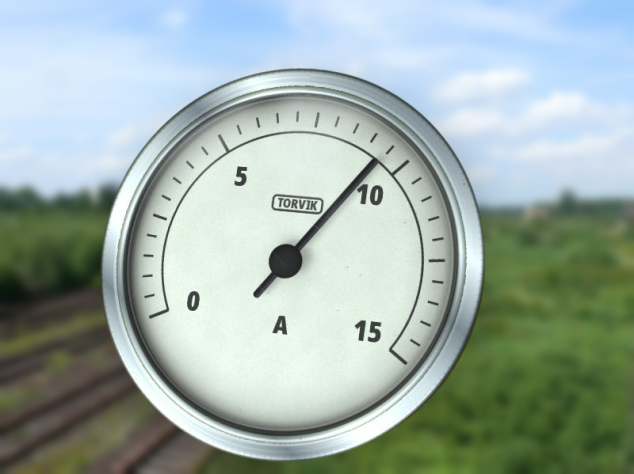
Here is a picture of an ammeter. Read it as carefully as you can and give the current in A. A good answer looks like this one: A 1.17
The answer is A 9.5
